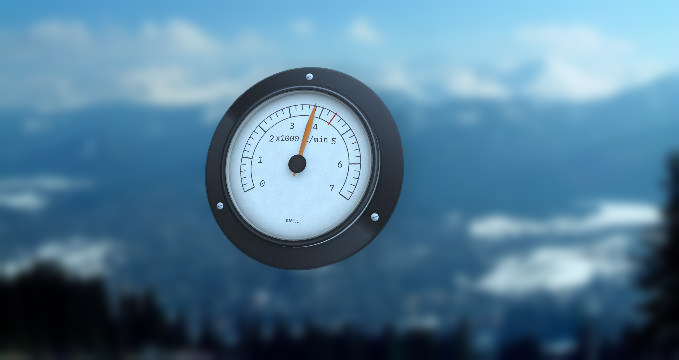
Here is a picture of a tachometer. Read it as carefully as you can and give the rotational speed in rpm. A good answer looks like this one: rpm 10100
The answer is rpm 3800
